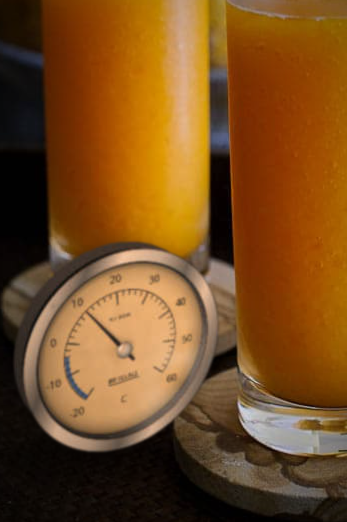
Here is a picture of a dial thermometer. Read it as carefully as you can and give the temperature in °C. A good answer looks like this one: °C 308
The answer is °C 10
